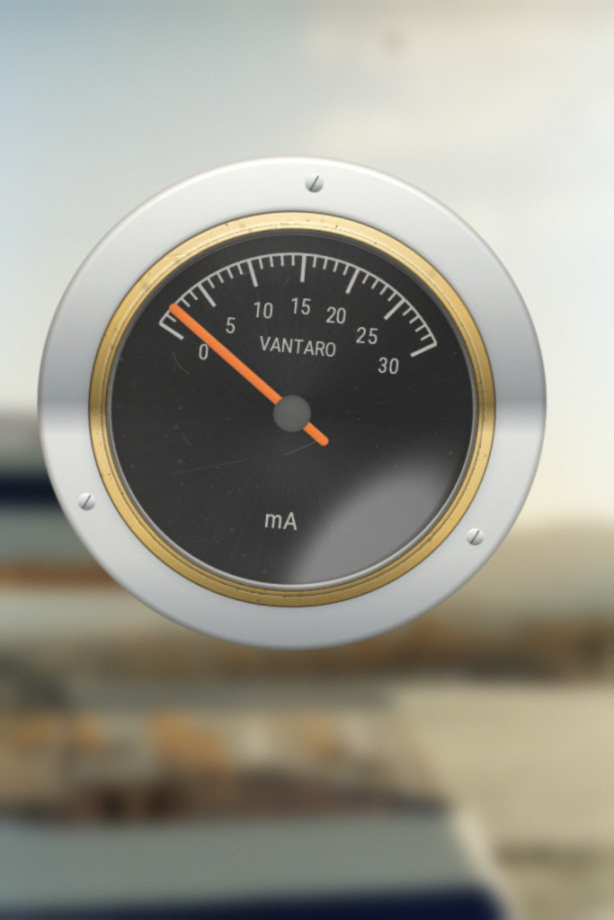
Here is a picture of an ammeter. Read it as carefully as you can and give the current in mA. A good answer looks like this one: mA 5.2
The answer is mA 2
